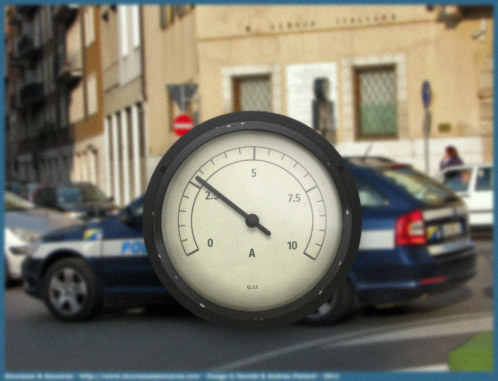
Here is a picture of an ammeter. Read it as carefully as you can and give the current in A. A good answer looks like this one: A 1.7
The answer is A 2.75
